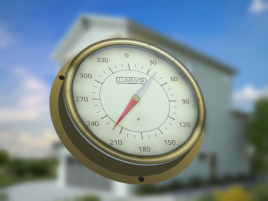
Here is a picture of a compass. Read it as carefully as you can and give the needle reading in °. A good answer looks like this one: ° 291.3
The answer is ° 220
